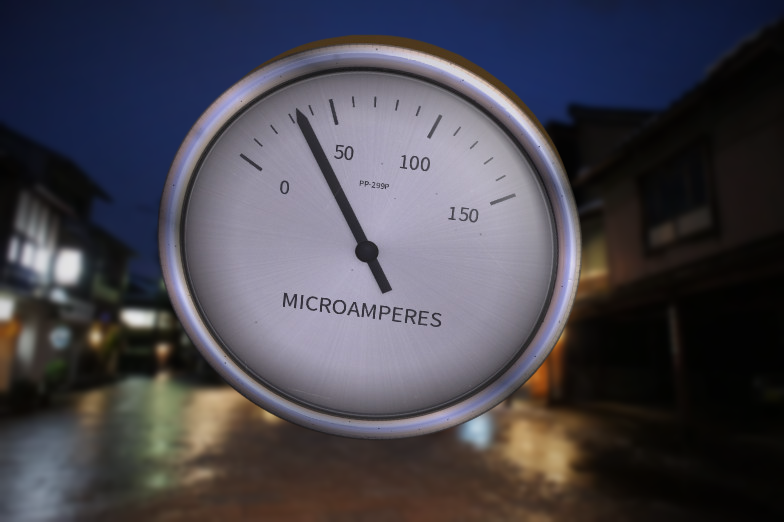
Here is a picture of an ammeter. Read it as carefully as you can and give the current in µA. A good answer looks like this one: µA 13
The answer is µA 35
